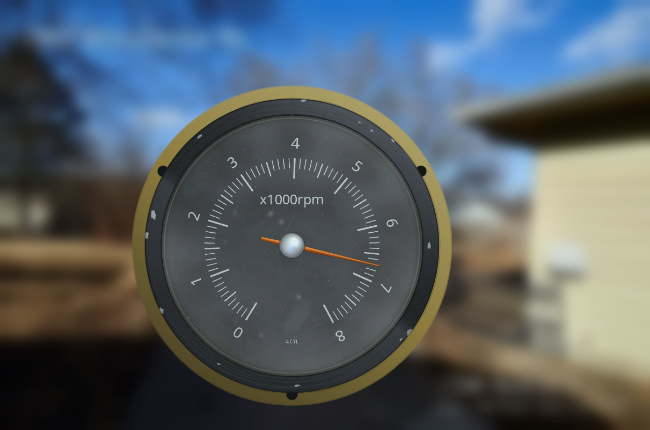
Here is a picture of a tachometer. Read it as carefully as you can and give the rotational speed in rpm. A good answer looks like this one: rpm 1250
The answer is rpm 6700
